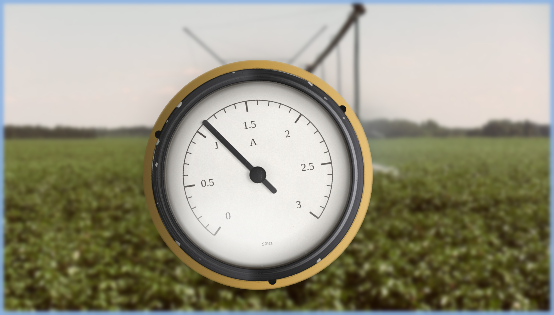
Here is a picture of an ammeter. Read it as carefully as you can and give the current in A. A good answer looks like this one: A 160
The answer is A 1.1
